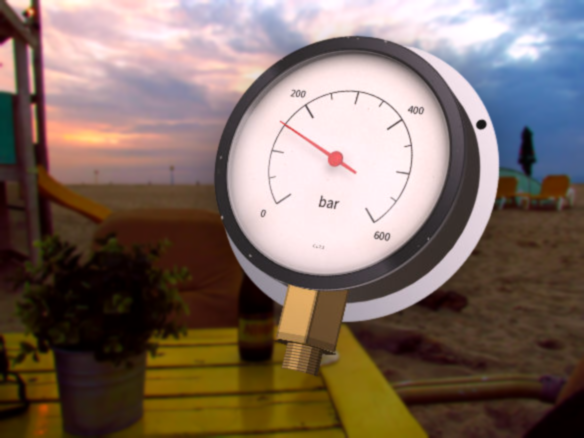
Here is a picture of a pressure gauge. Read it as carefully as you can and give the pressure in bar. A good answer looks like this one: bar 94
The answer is bar 150
